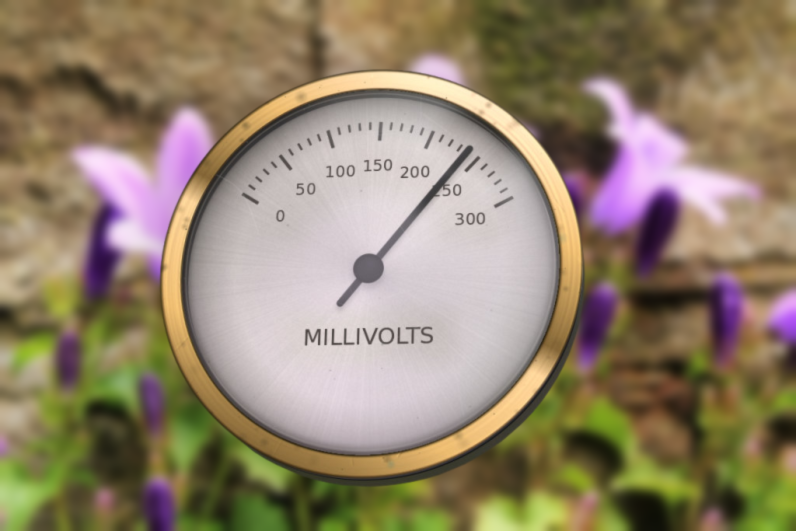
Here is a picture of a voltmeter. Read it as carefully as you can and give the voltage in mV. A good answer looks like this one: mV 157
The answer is mV 240
